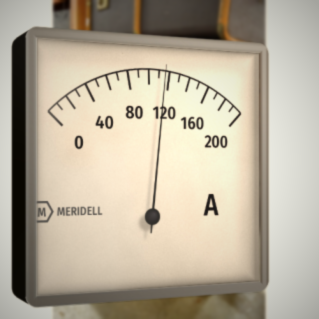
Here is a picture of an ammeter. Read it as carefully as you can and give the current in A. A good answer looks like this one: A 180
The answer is A 115
